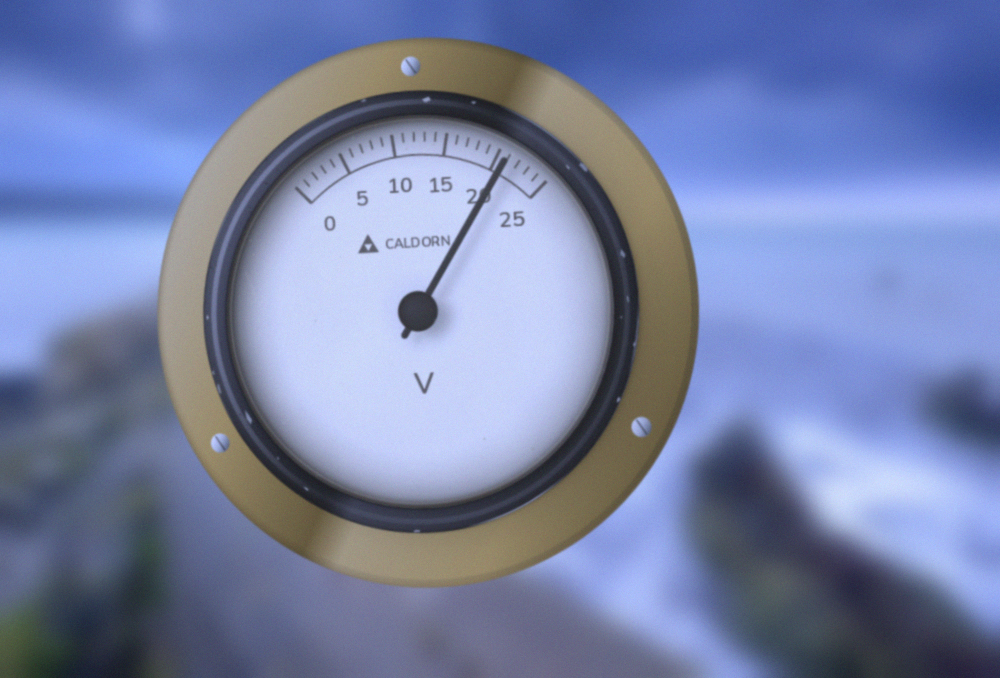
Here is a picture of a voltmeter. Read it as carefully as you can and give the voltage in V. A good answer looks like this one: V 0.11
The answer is V 21
